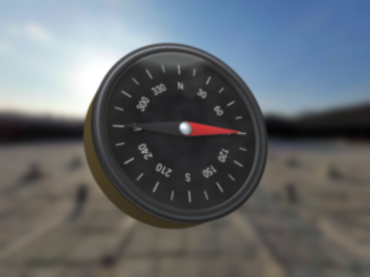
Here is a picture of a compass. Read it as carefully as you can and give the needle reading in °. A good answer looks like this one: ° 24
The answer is ° 90
